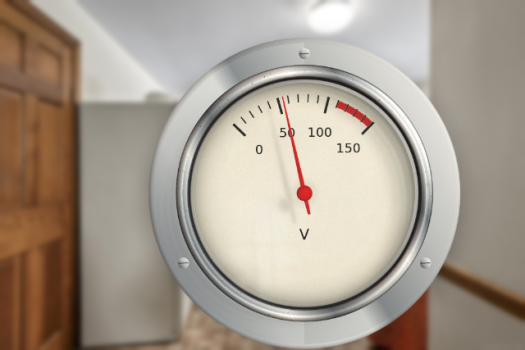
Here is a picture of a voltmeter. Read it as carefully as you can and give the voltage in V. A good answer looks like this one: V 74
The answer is V 55
